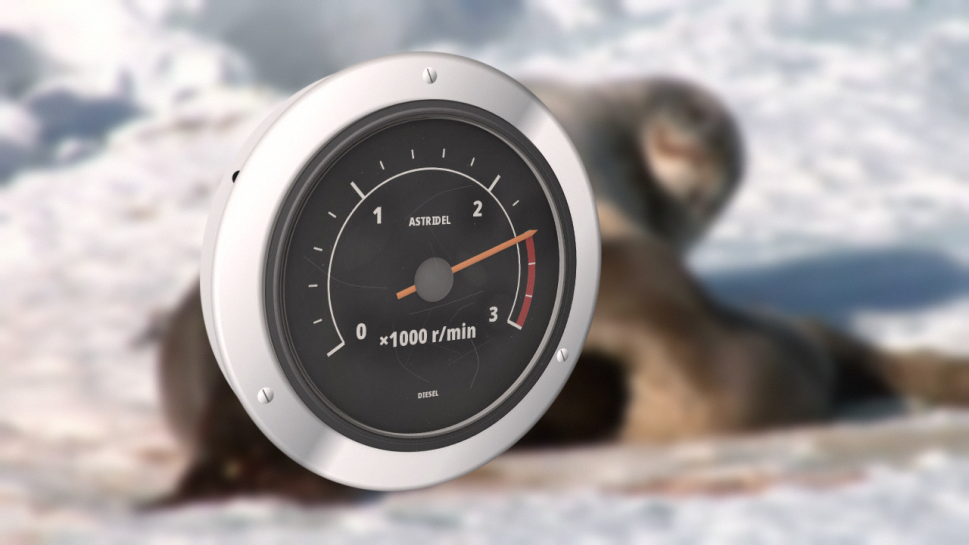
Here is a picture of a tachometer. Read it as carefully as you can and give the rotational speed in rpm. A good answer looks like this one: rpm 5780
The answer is rpm 2400
